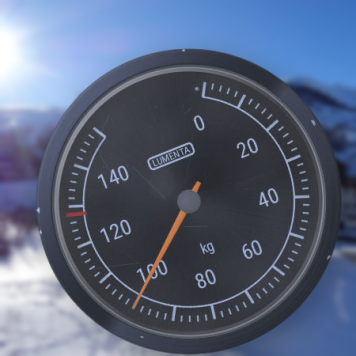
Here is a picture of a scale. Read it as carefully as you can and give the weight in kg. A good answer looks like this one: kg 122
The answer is kg 100
